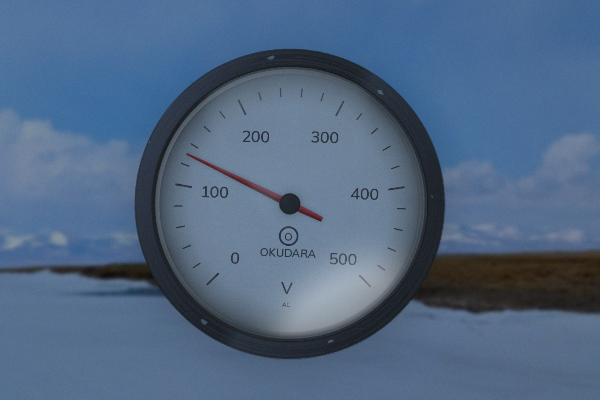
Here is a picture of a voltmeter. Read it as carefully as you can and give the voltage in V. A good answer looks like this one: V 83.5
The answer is V 130
